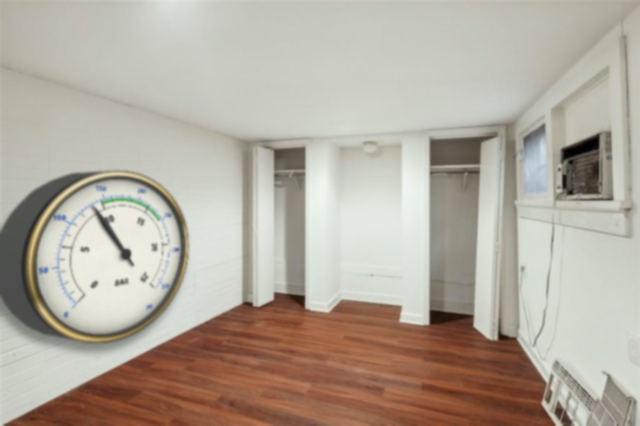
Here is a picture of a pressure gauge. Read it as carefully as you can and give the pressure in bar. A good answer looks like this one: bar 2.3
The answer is bar 9
